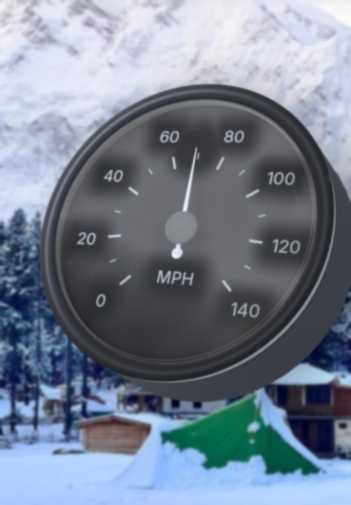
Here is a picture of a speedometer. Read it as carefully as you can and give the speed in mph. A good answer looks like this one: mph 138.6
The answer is mph 70
